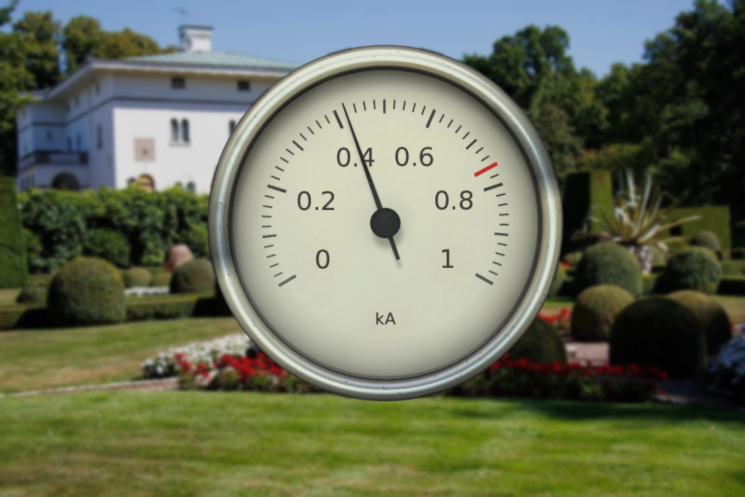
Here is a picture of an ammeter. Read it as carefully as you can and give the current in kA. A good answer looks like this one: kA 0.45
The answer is kA 0.42
